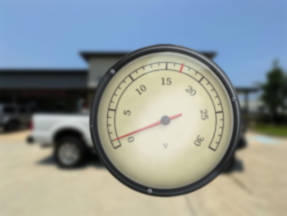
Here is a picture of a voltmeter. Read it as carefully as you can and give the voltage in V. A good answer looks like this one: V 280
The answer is V 1
